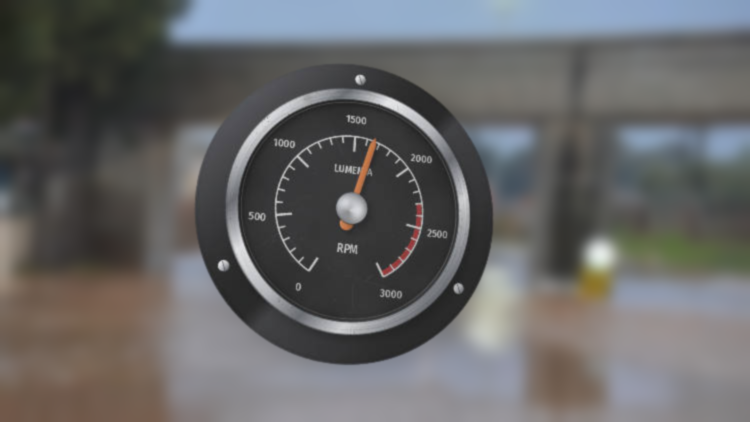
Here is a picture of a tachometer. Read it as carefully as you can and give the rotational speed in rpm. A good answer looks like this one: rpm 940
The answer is rpm 1650
